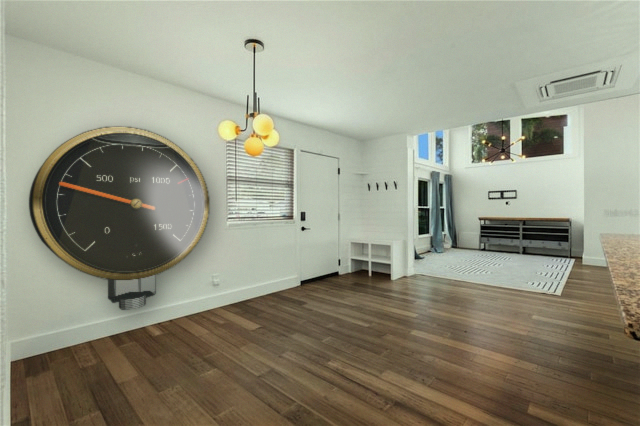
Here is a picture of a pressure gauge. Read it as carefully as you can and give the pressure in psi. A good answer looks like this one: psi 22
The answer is psi 350
